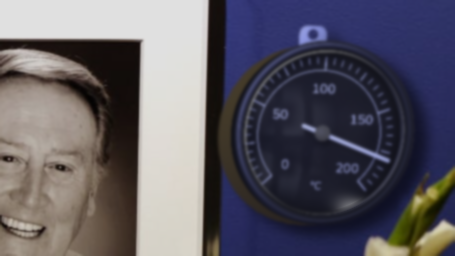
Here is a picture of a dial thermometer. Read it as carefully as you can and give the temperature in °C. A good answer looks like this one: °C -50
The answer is °C 180
